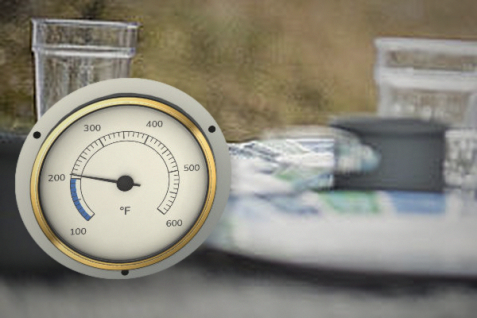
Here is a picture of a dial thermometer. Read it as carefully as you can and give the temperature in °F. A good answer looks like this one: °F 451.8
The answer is °F 210
